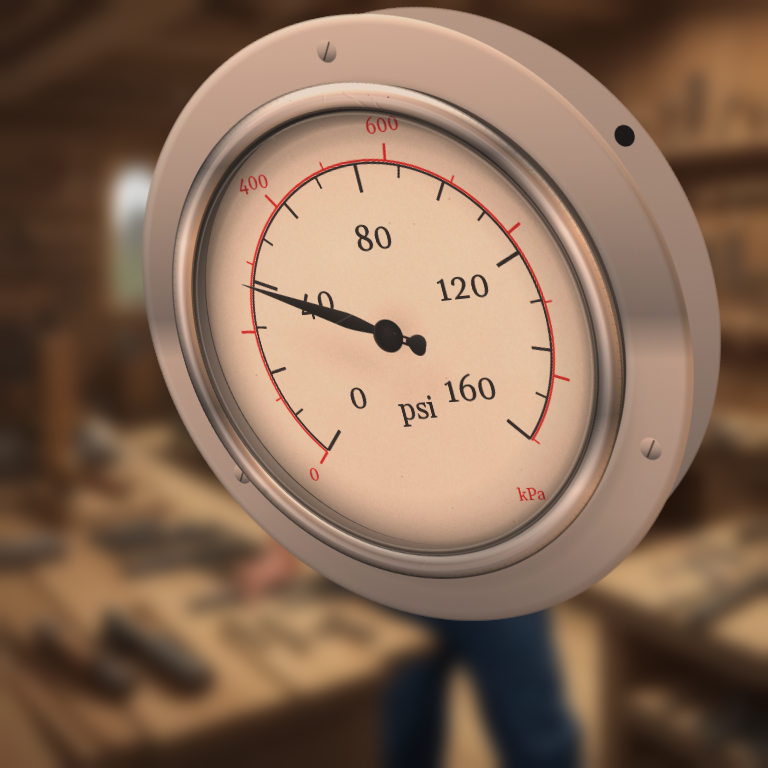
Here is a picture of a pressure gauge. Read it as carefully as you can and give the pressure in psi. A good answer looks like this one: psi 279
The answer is psi 40
